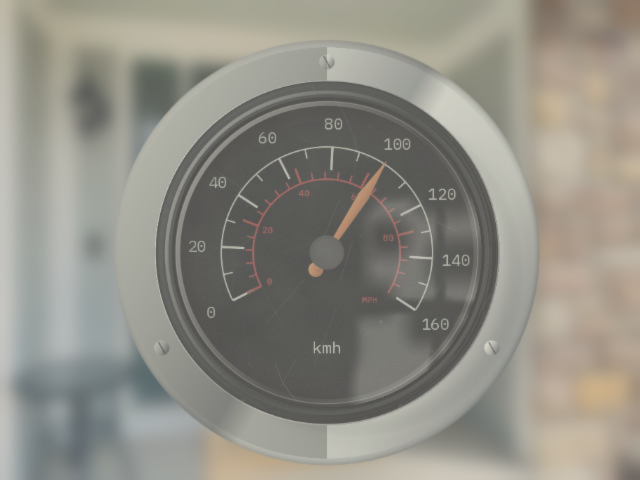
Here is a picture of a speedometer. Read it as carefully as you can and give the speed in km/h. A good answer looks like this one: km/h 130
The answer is km/h 100
